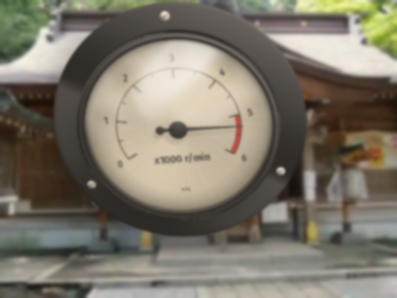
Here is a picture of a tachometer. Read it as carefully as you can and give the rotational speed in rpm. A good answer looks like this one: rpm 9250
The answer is rpm 5250
